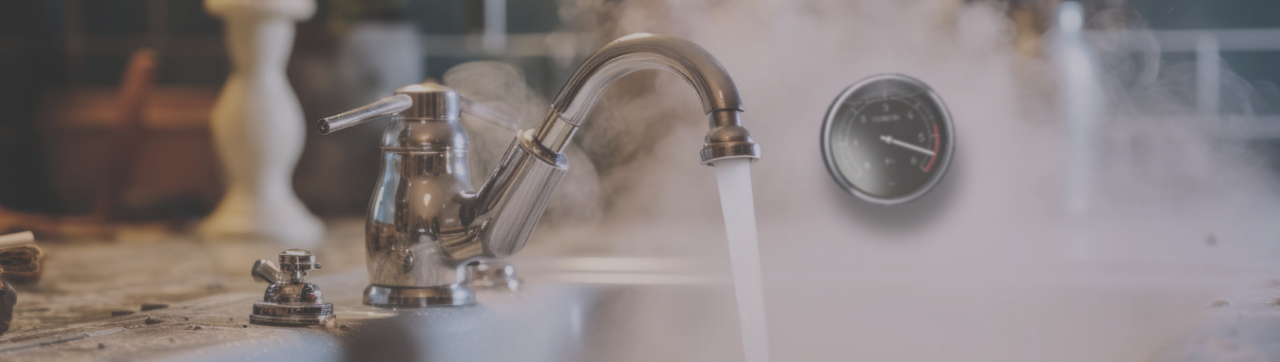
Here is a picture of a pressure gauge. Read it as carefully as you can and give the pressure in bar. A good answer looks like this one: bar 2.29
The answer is bar 5.5
